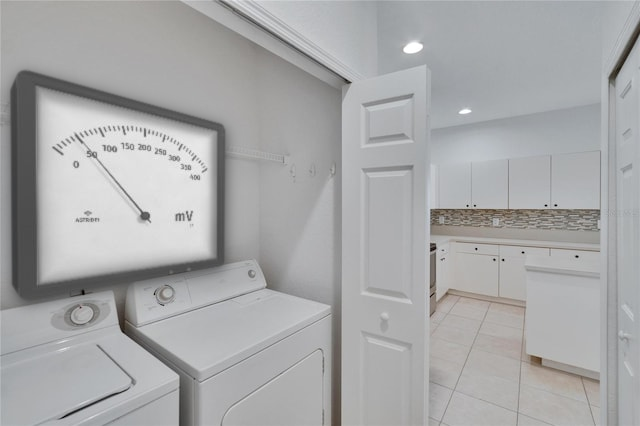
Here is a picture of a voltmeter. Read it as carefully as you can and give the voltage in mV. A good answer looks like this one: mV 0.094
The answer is mV 50
